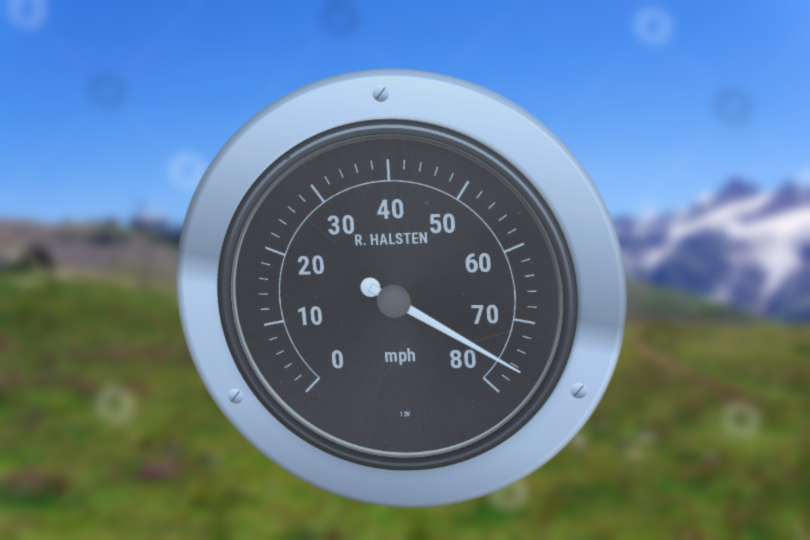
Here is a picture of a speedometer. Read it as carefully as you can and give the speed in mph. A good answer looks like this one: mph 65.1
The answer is mph 76
